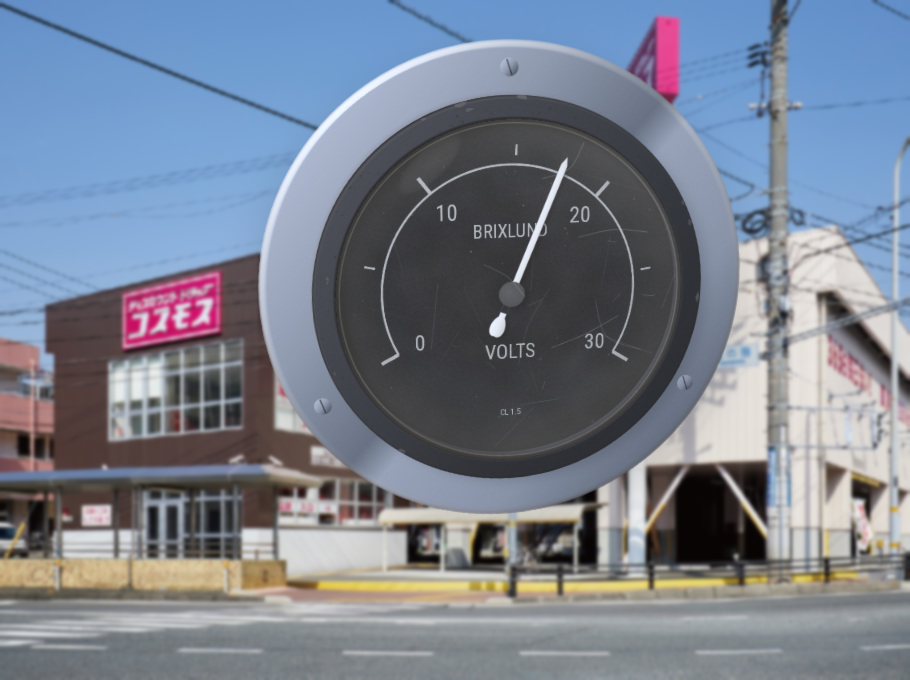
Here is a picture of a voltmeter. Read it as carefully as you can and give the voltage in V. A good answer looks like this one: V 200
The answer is V 17.5
